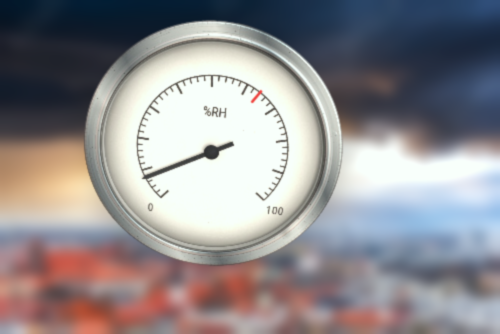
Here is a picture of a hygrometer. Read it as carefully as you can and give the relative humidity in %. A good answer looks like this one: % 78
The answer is % 8
